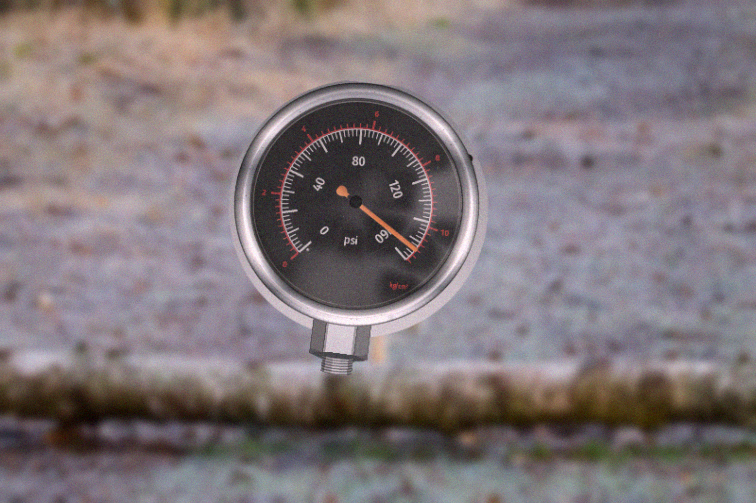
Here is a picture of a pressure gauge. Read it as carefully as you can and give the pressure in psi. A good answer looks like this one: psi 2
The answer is psi 154
